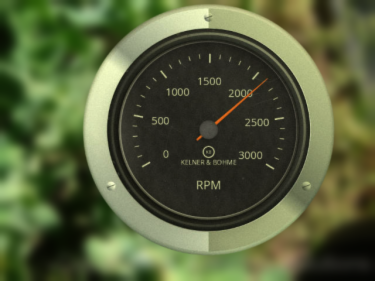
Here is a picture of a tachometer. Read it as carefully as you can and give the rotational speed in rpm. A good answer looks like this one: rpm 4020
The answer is rpm 2100
